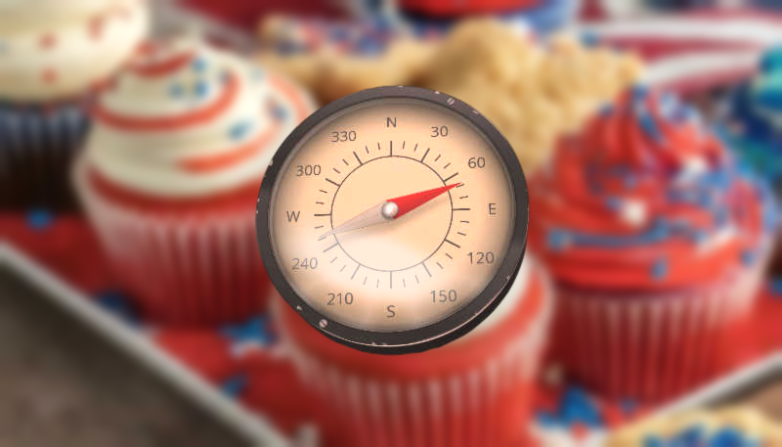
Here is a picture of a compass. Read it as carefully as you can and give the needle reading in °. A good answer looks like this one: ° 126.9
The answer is ° 70
